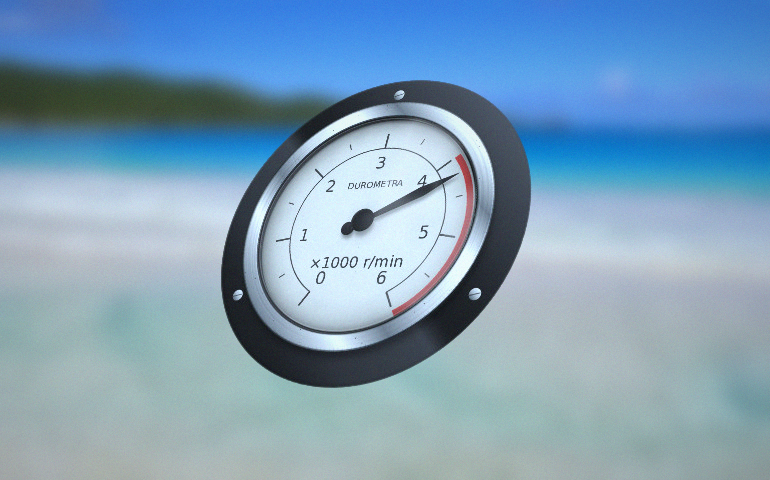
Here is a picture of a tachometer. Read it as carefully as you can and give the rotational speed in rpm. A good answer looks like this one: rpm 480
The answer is rpm 4250
